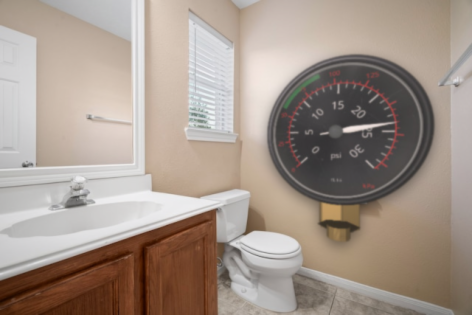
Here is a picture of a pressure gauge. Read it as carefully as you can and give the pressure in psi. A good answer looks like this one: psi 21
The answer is psi 24
